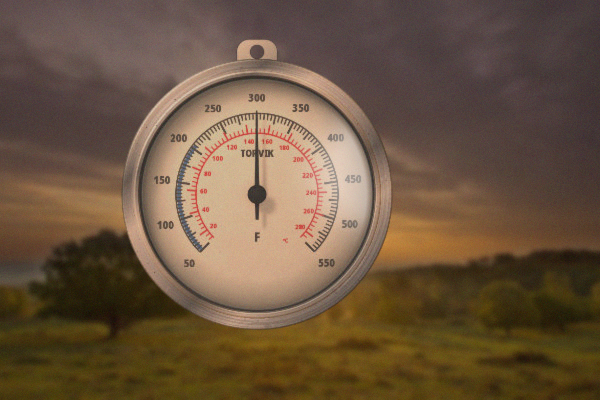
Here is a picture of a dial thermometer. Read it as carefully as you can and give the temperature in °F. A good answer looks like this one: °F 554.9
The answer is °F 300
